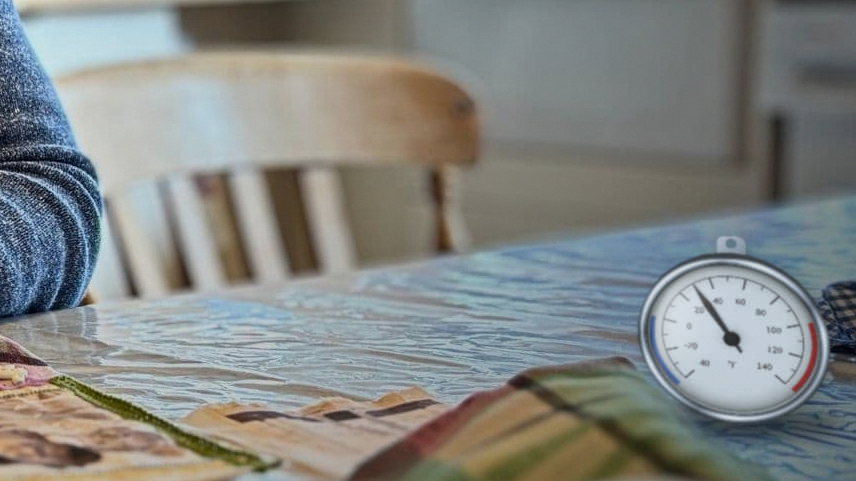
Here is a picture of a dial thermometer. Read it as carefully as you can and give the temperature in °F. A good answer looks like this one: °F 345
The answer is °F 30
